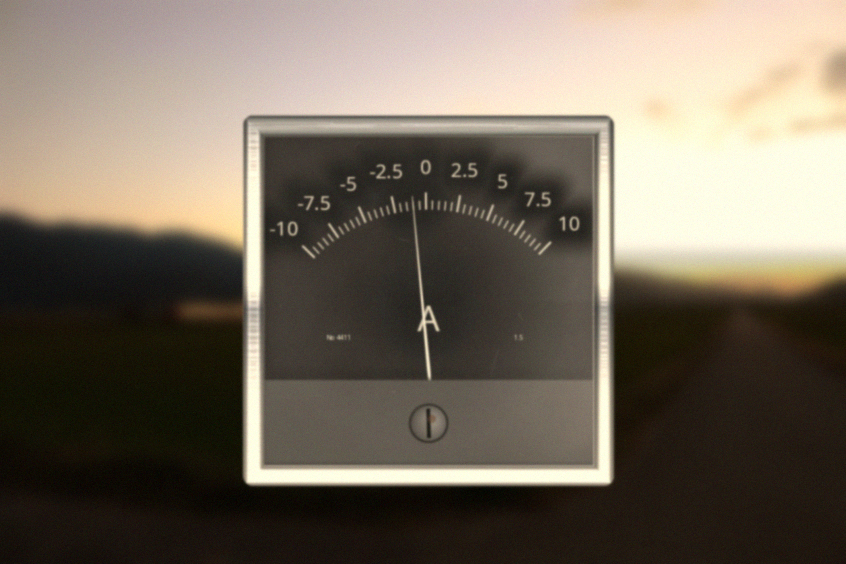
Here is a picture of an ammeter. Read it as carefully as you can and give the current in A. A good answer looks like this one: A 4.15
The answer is A -1
